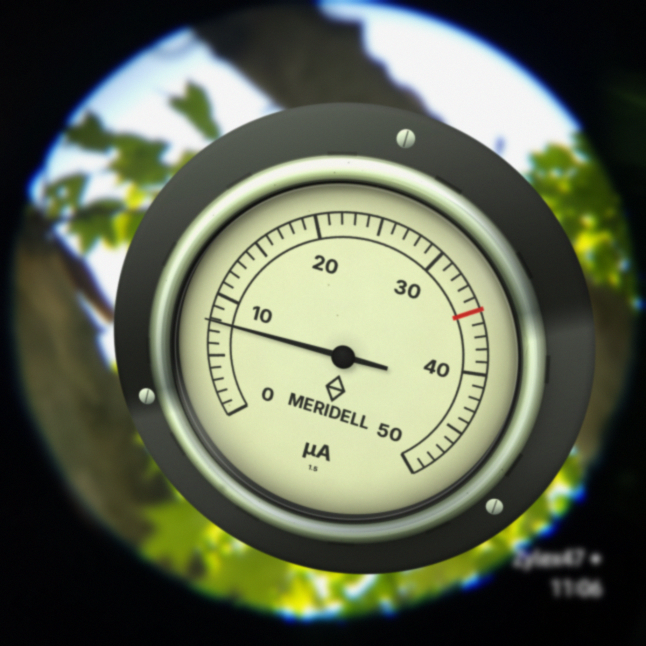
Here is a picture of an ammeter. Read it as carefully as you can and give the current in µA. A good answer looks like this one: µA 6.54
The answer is µA 8
